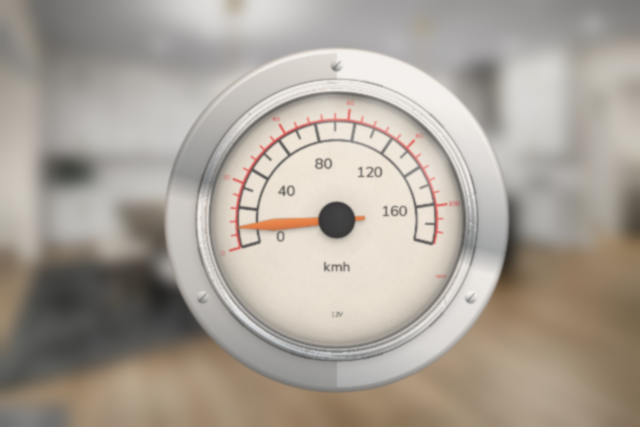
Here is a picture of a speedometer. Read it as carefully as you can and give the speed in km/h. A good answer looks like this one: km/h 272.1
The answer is km/h 10
